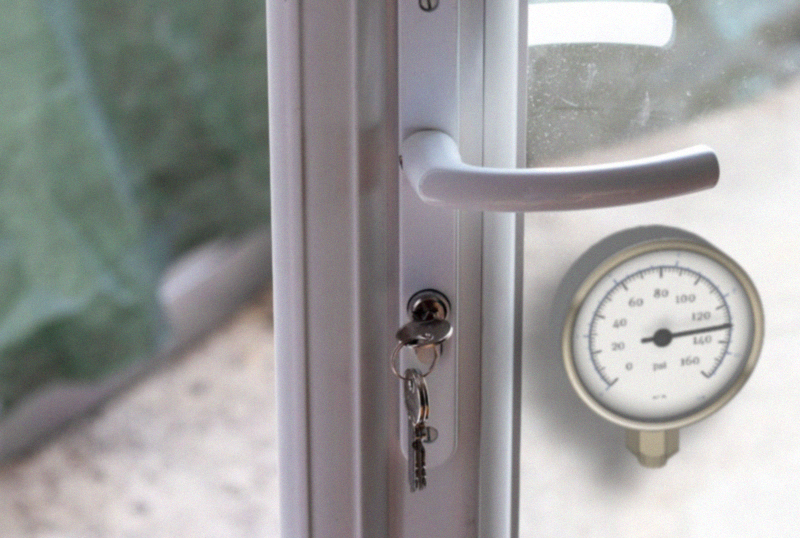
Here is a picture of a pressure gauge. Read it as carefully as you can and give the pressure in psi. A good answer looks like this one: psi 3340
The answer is psi 130
